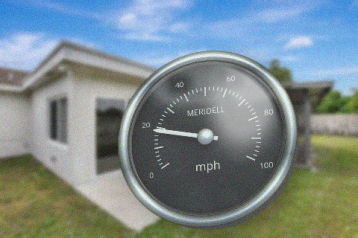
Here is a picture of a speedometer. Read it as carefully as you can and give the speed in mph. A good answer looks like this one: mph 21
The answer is mph 18
